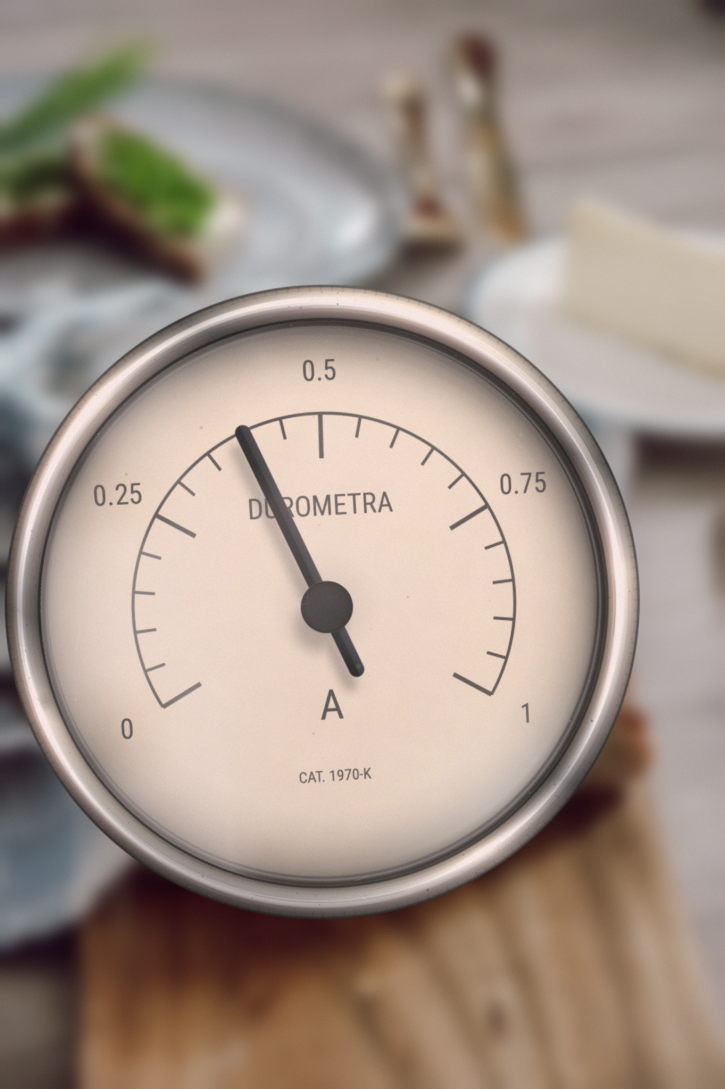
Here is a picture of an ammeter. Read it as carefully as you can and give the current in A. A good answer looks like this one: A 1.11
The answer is A 0.4
